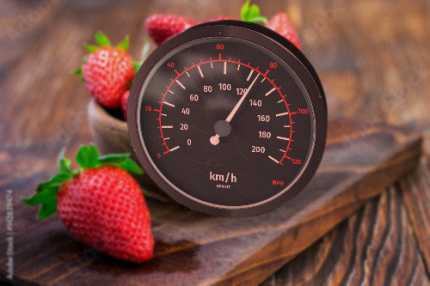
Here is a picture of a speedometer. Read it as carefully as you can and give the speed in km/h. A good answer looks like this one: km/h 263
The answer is km/h 125
